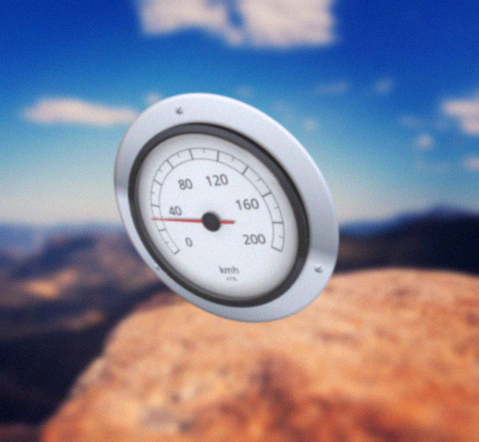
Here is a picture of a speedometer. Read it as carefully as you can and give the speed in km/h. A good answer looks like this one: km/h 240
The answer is km/h 30
